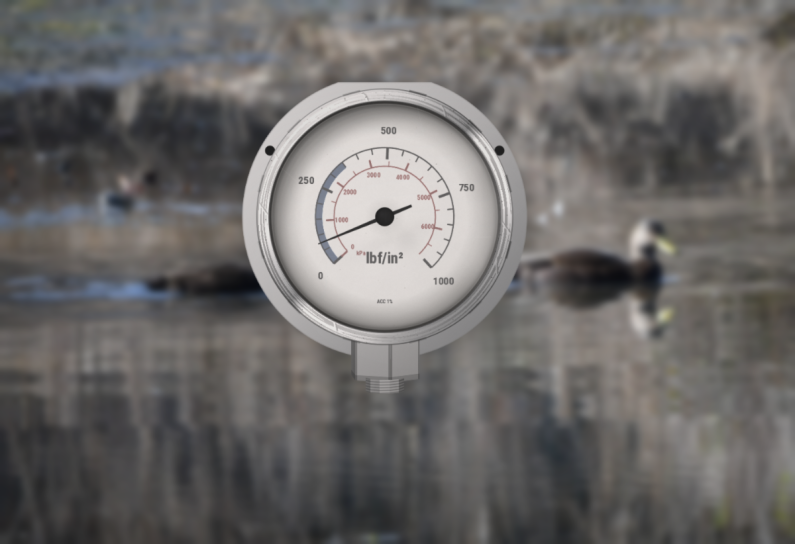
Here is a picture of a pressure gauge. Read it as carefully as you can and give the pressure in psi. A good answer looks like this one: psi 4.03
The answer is psi 75
